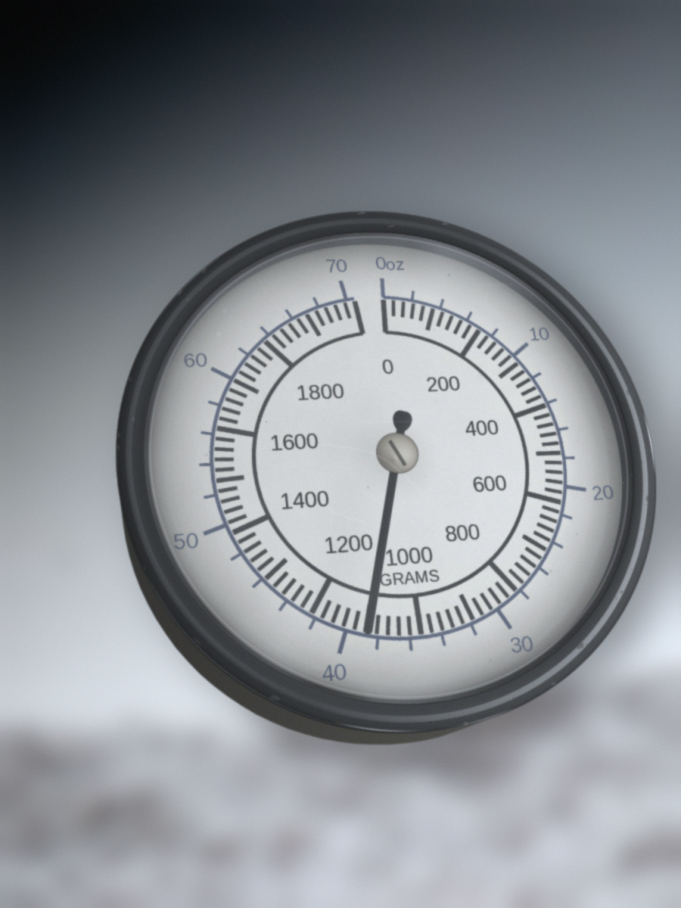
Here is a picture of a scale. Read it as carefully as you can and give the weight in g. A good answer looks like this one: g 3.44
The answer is g 1100
